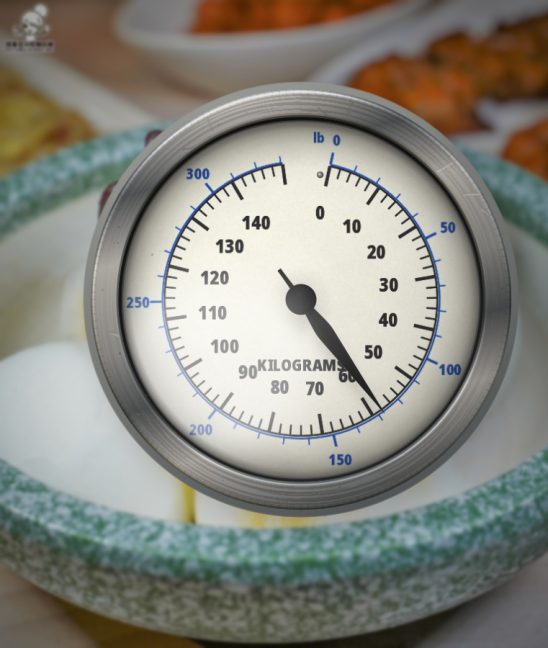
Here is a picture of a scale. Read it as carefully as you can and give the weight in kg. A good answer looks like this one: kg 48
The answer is kg 58
